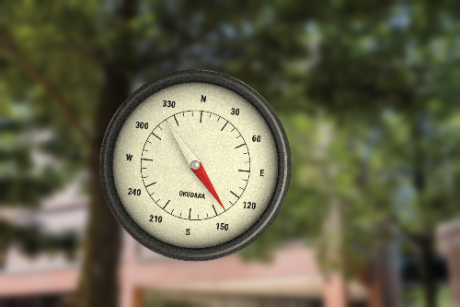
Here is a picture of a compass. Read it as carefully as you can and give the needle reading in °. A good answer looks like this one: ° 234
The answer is ° 140
